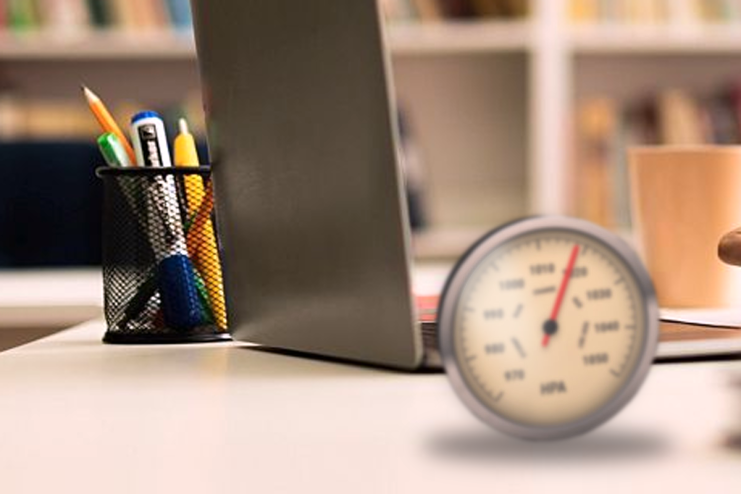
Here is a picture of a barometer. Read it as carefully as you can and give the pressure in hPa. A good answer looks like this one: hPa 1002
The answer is hPa 1018
